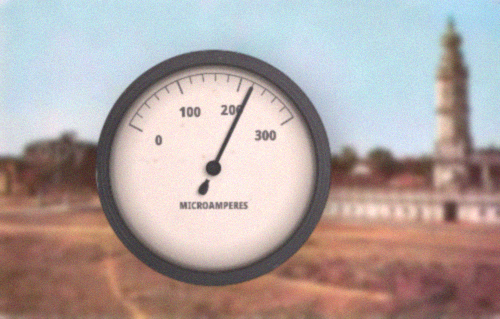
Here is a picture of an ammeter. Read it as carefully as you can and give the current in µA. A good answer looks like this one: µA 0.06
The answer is µA 220
